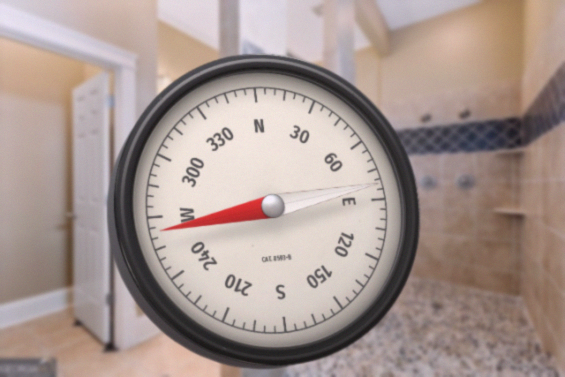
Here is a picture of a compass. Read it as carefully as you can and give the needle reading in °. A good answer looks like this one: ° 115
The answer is ° 262.5
